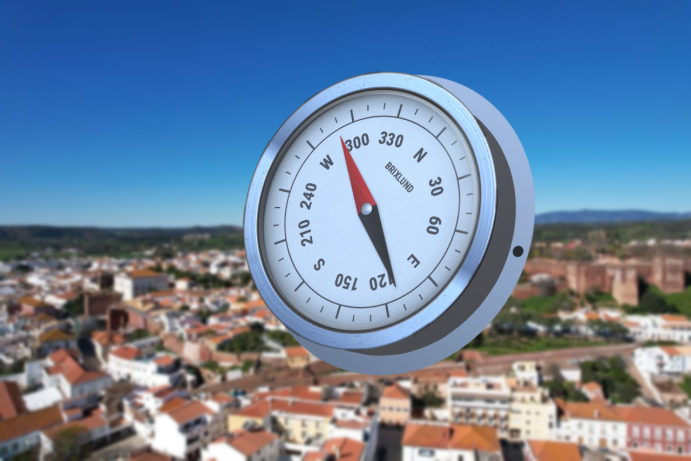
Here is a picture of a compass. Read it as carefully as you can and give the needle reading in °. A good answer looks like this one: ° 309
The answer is ° 290
